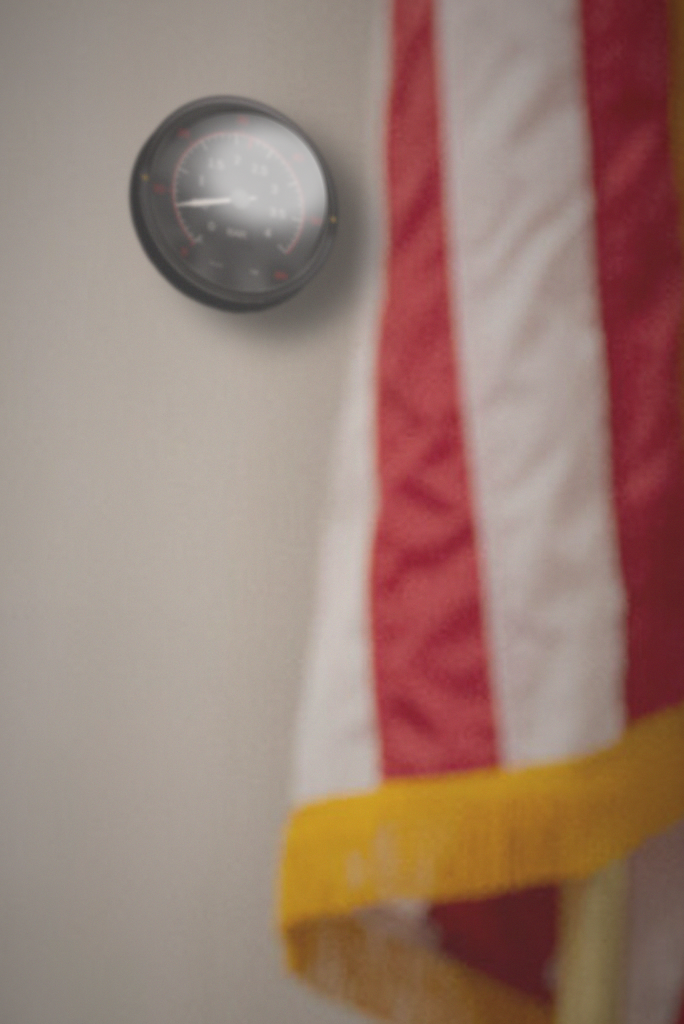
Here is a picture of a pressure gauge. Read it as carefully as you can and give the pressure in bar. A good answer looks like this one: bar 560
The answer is bar 0.5
